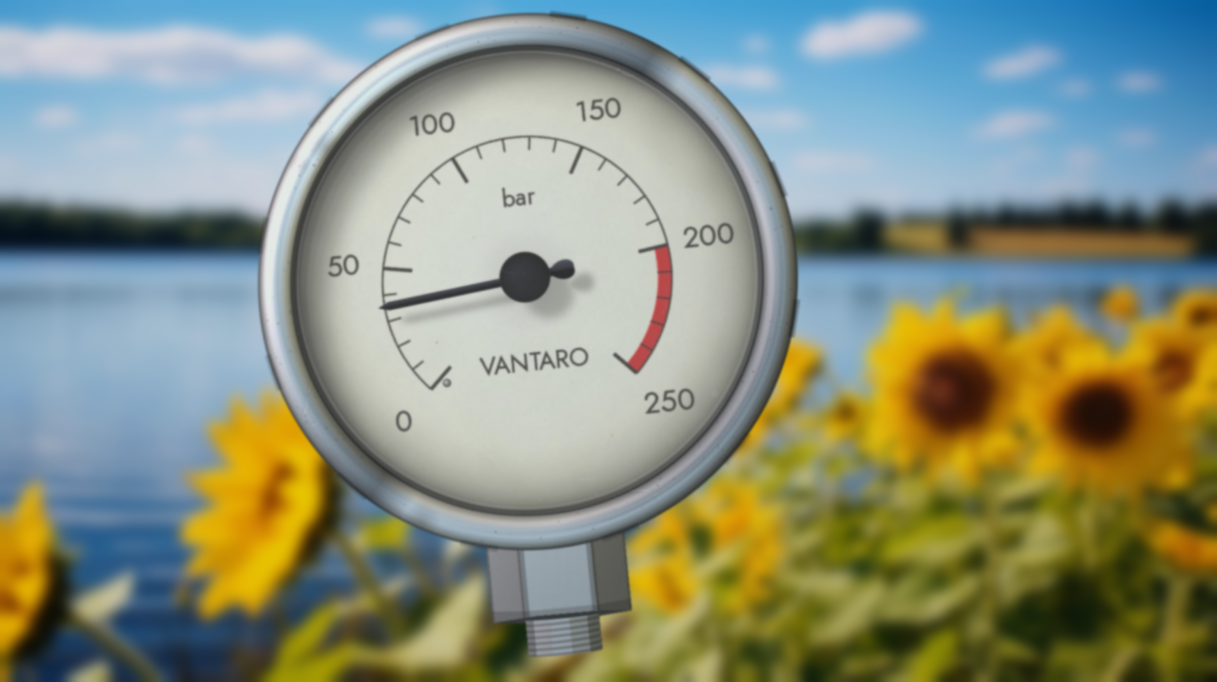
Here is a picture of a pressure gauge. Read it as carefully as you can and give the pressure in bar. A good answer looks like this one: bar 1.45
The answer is bar 35
